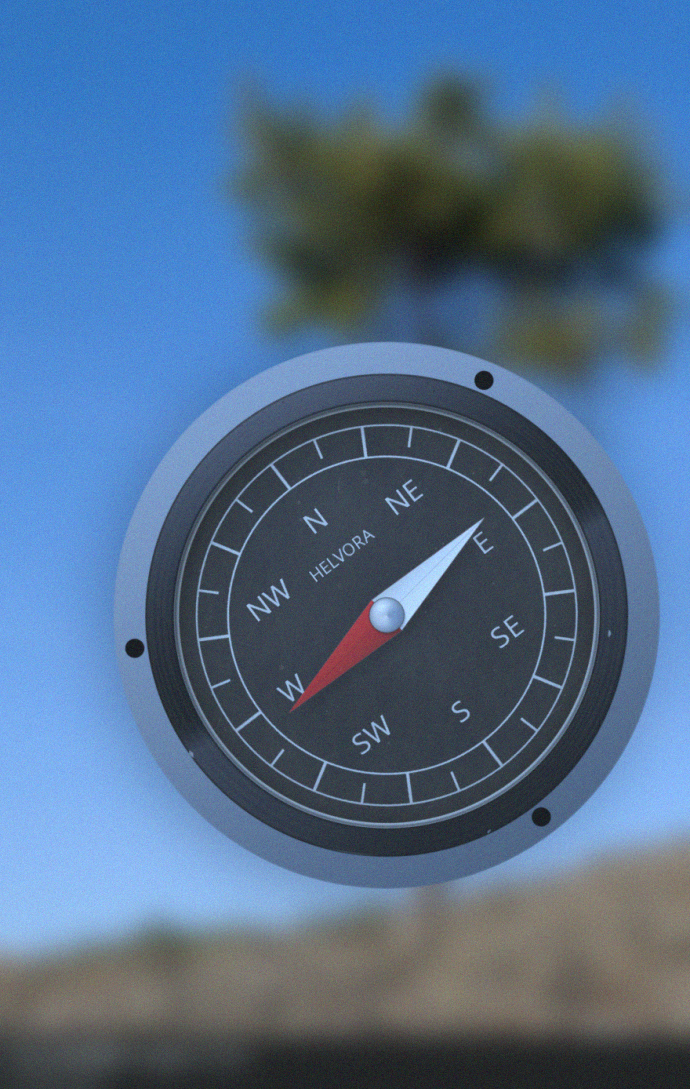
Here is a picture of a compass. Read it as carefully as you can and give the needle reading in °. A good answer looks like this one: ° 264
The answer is ° 262.5
